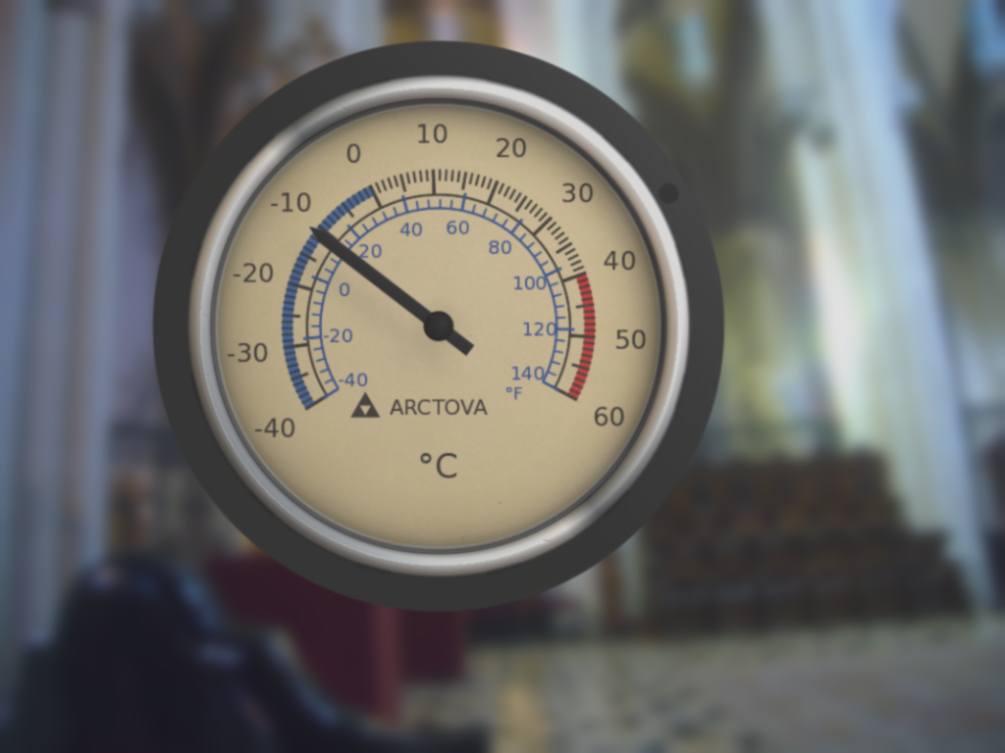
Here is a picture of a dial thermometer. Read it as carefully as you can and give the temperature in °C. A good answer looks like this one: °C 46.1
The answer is °C -11
